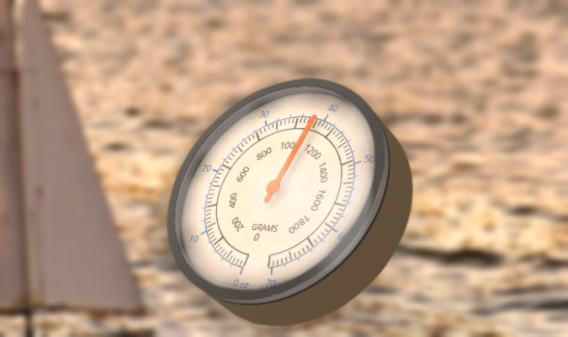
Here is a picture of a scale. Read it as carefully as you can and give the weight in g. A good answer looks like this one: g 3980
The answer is g 1100
